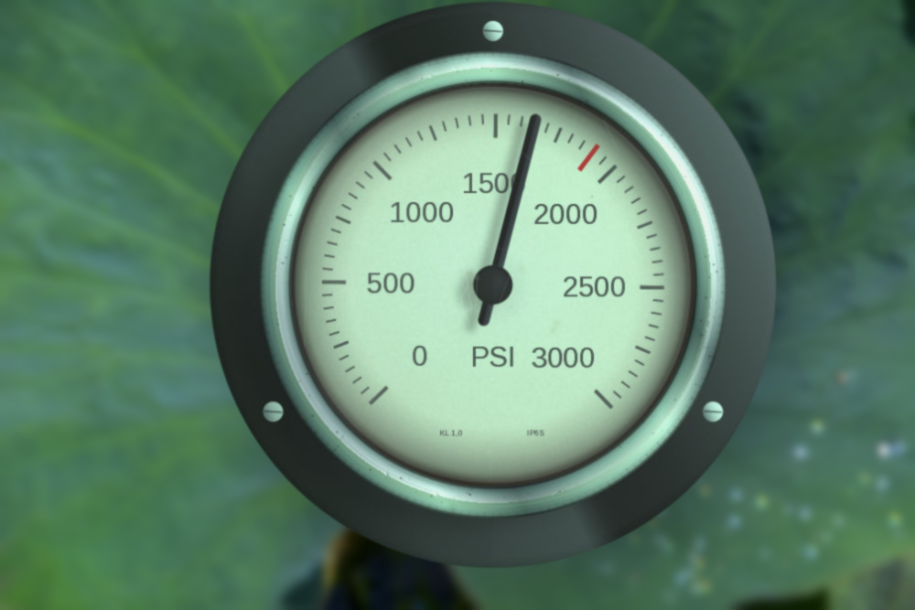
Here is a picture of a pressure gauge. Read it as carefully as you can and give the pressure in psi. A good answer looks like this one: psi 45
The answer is psi 1650
